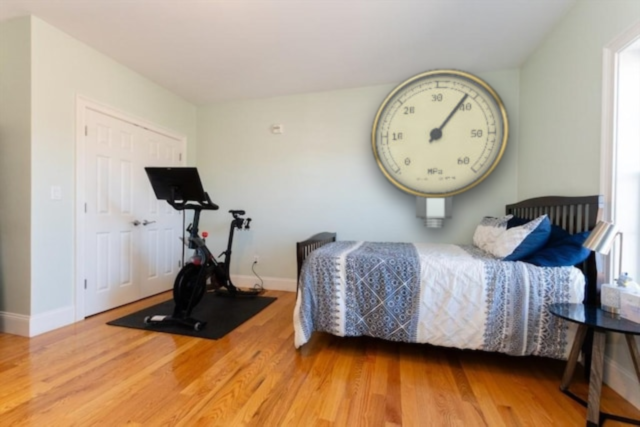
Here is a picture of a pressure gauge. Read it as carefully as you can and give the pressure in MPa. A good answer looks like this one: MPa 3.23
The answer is MPa 38
